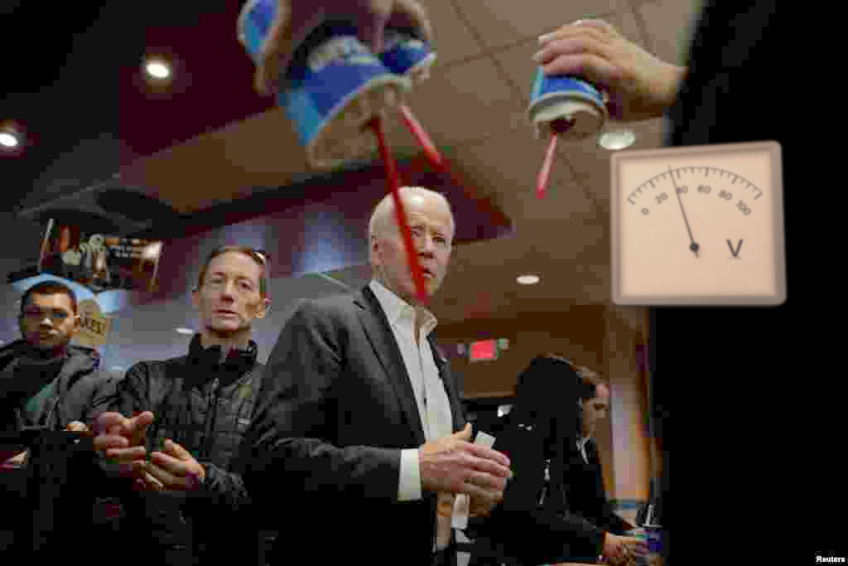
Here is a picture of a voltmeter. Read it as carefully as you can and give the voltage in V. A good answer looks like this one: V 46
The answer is V 35
